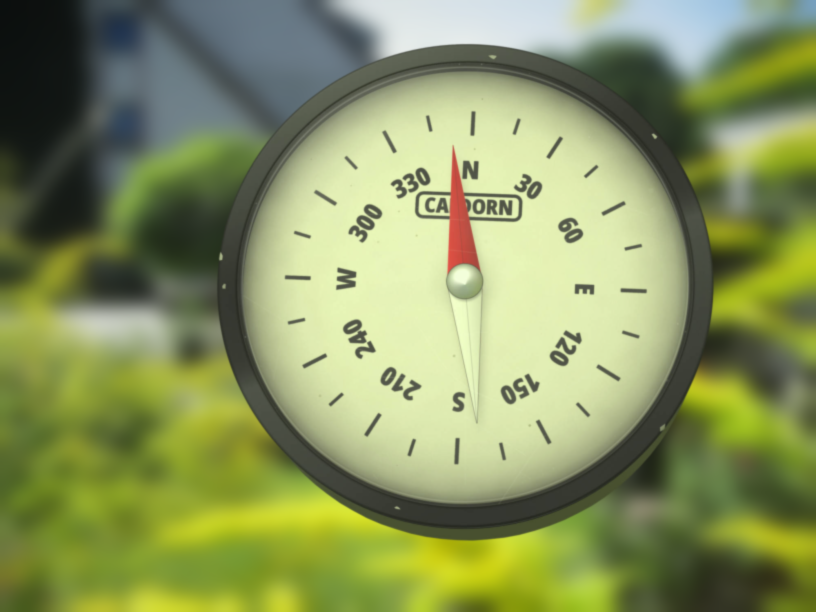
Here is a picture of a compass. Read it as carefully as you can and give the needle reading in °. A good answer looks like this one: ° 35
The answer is ° 352.5
